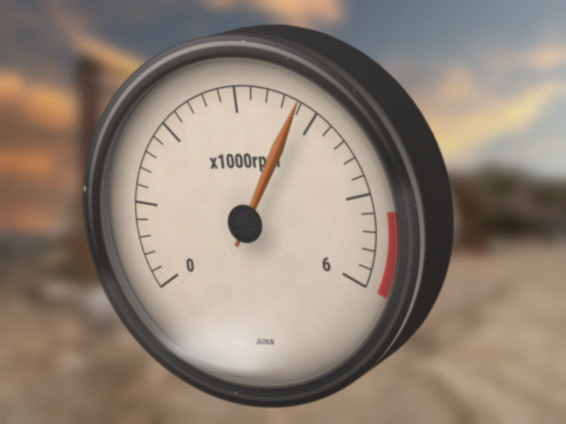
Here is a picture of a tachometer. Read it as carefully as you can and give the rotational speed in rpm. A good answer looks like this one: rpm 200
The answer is rpm 3800
